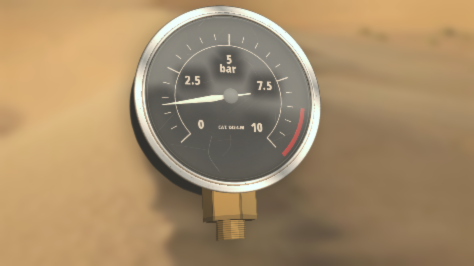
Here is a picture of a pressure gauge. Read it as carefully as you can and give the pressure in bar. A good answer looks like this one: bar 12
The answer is bar 1.25
